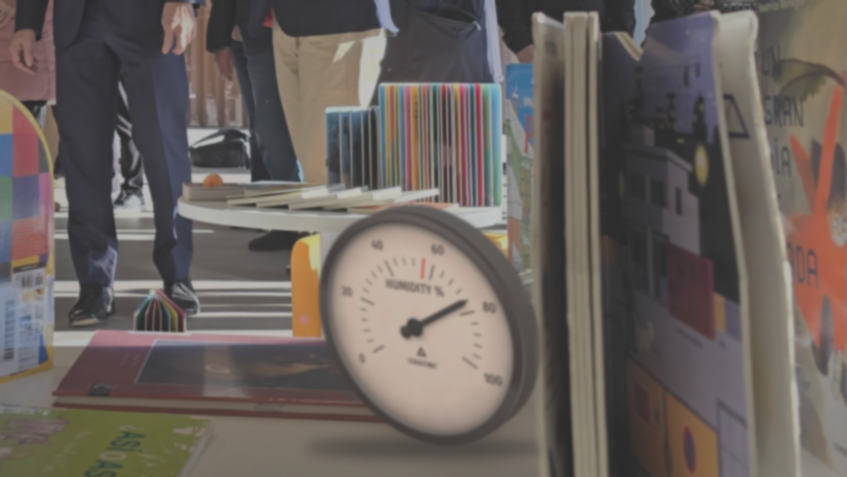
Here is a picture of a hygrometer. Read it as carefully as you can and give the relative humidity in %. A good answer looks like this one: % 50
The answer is % 76
